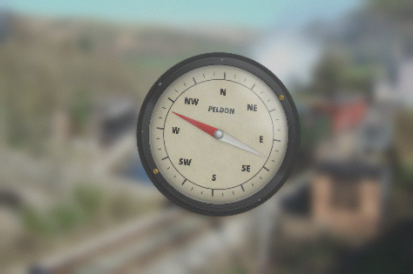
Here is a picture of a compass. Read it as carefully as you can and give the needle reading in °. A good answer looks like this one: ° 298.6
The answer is ° 290
